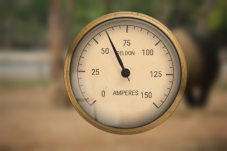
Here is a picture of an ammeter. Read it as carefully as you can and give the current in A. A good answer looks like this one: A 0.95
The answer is A 60
